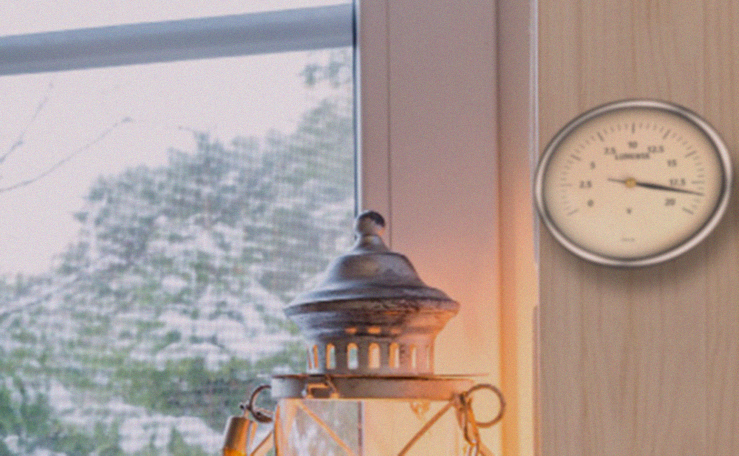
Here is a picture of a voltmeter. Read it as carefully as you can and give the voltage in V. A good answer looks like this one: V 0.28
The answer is V 18.5
